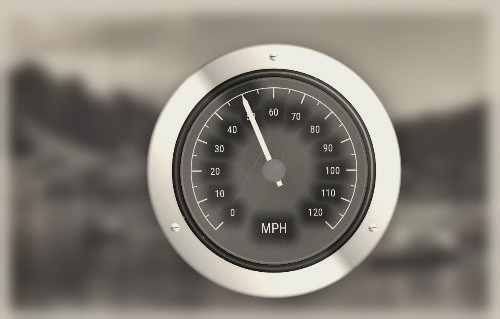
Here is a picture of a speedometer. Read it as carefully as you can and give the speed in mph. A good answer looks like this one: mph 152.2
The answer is mph 50
